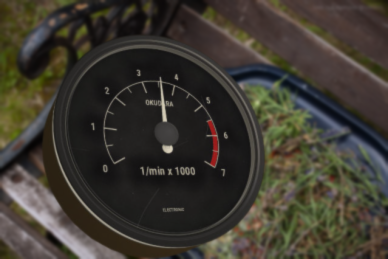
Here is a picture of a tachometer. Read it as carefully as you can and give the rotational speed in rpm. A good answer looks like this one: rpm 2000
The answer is rpm 3500
